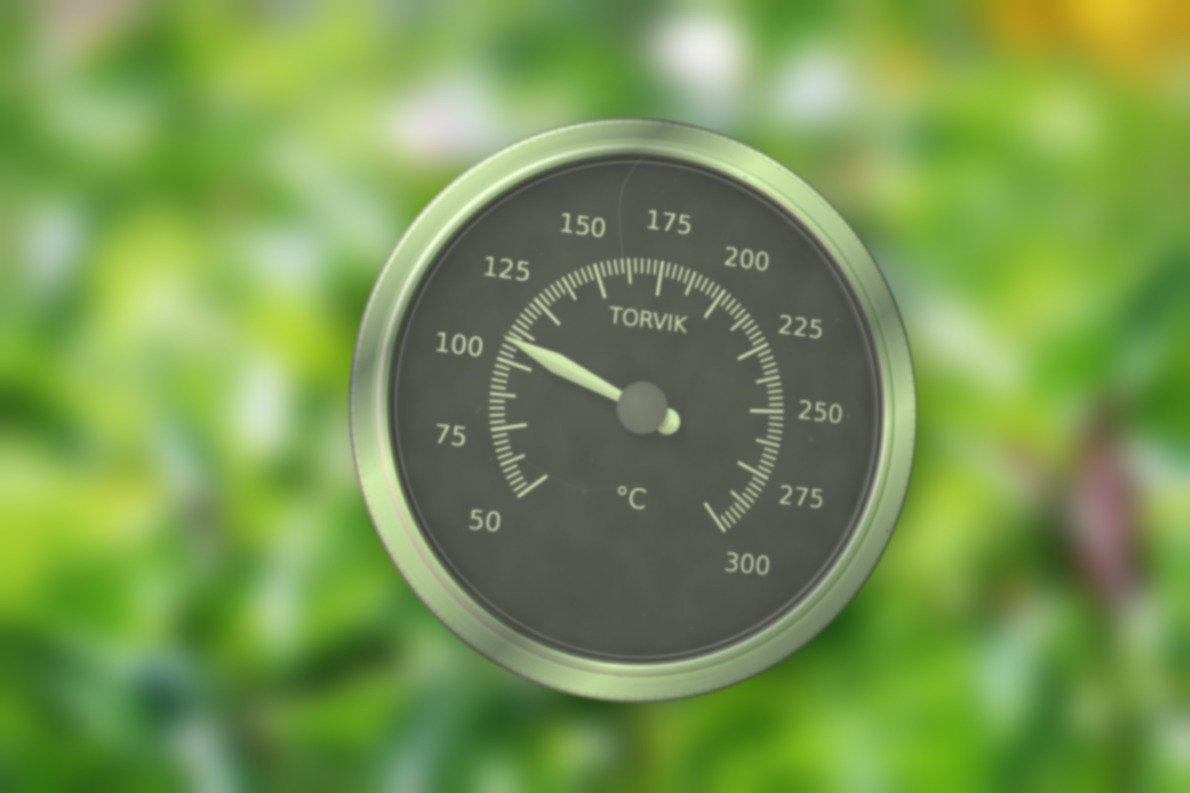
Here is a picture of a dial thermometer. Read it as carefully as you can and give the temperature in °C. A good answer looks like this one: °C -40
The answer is °C 107.5
